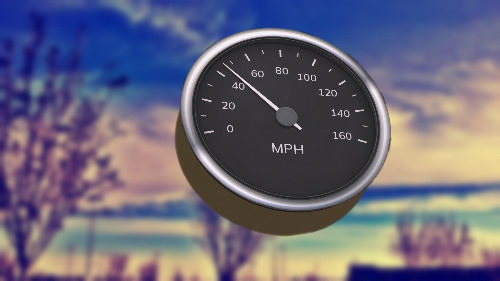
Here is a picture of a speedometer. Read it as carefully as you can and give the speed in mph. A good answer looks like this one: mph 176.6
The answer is mph 45
